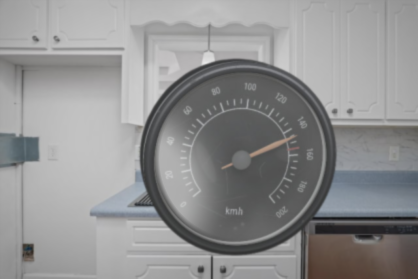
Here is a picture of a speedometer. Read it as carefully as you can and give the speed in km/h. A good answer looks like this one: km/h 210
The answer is km/h 145
